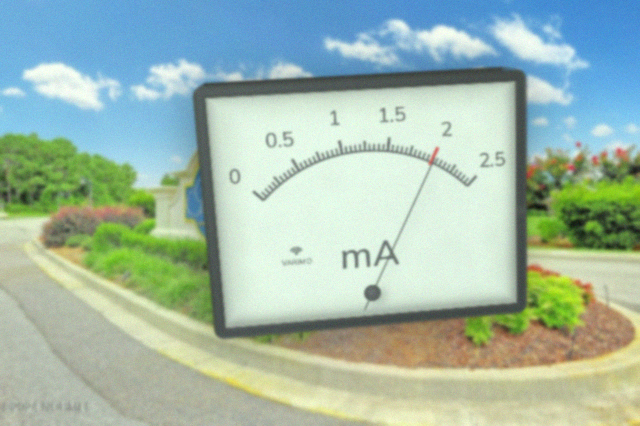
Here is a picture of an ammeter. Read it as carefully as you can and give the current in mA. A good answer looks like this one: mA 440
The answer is mA 2
